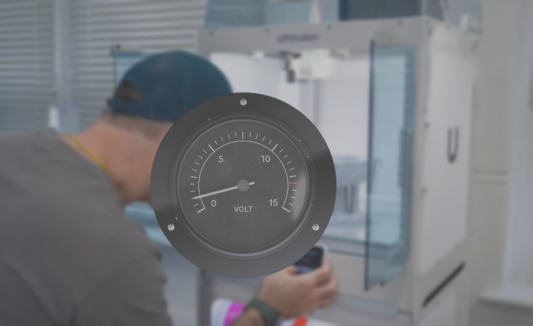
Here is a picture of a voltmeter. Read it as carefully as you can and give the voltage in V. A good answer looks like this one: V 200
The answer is V 1
